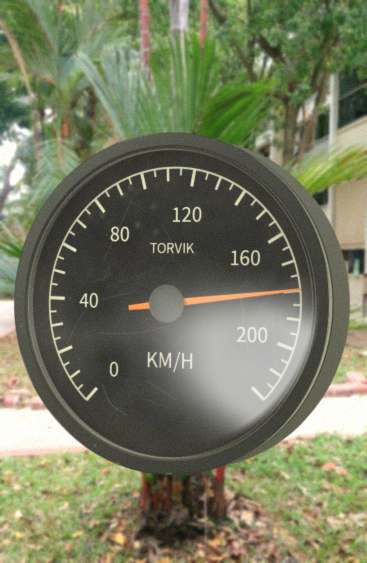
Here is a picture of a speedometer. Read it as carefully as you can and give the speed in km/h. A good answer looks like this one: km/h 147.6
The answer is km/h 180
